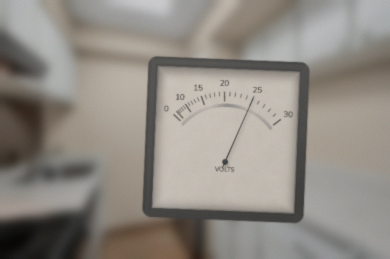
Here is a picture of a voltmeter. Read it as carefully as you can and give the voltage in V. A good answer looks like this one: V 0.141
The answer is V 25
